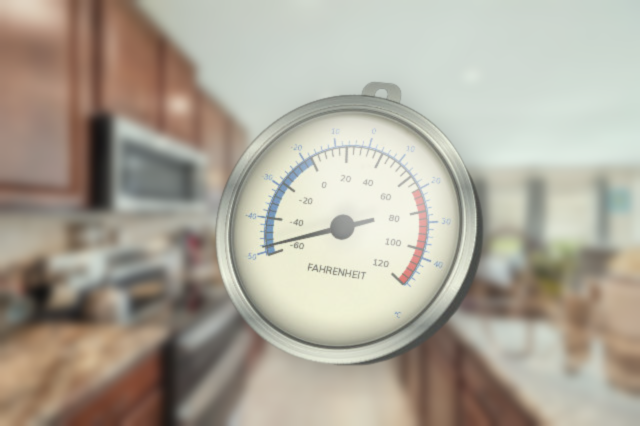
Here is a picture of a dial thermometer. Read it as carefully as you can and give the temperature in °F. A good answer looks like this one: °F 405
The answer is °F -56
